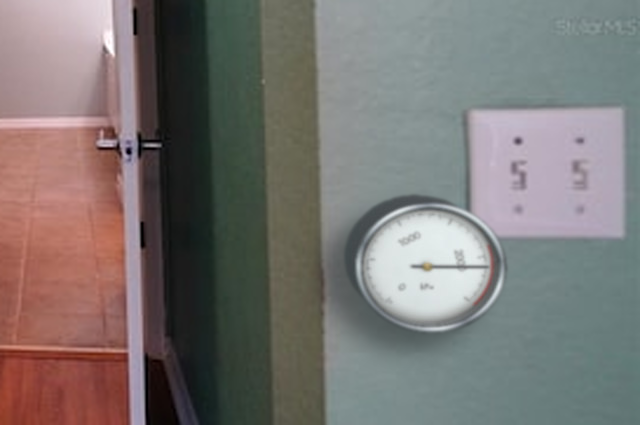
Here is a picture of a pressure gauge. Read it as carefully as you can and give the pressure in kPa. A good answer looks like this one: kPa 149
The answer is kPa 2100
